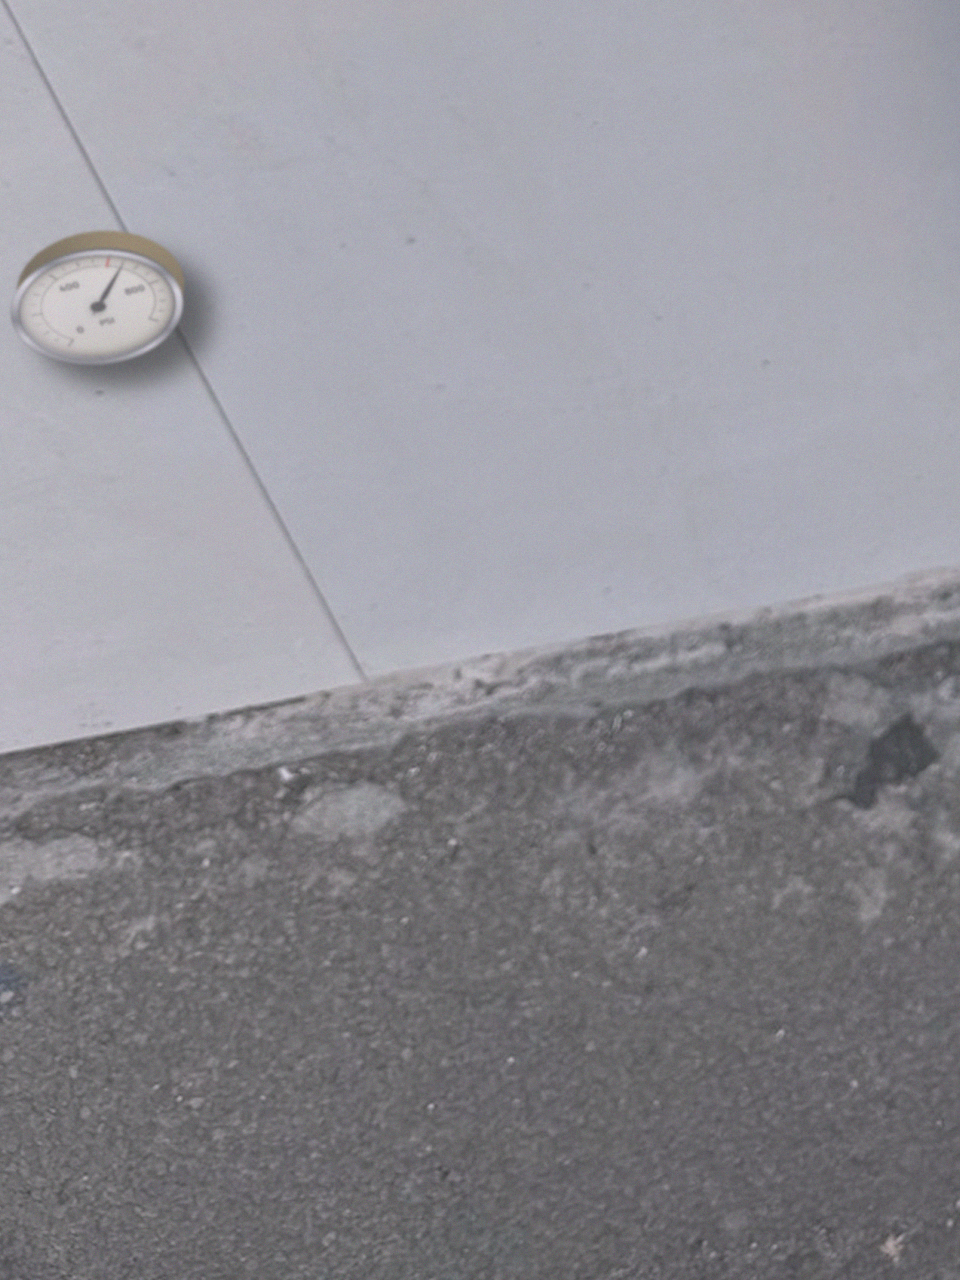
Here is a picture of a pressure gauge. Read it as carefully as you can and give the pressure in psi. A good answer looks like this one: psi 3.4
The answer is psi 650
